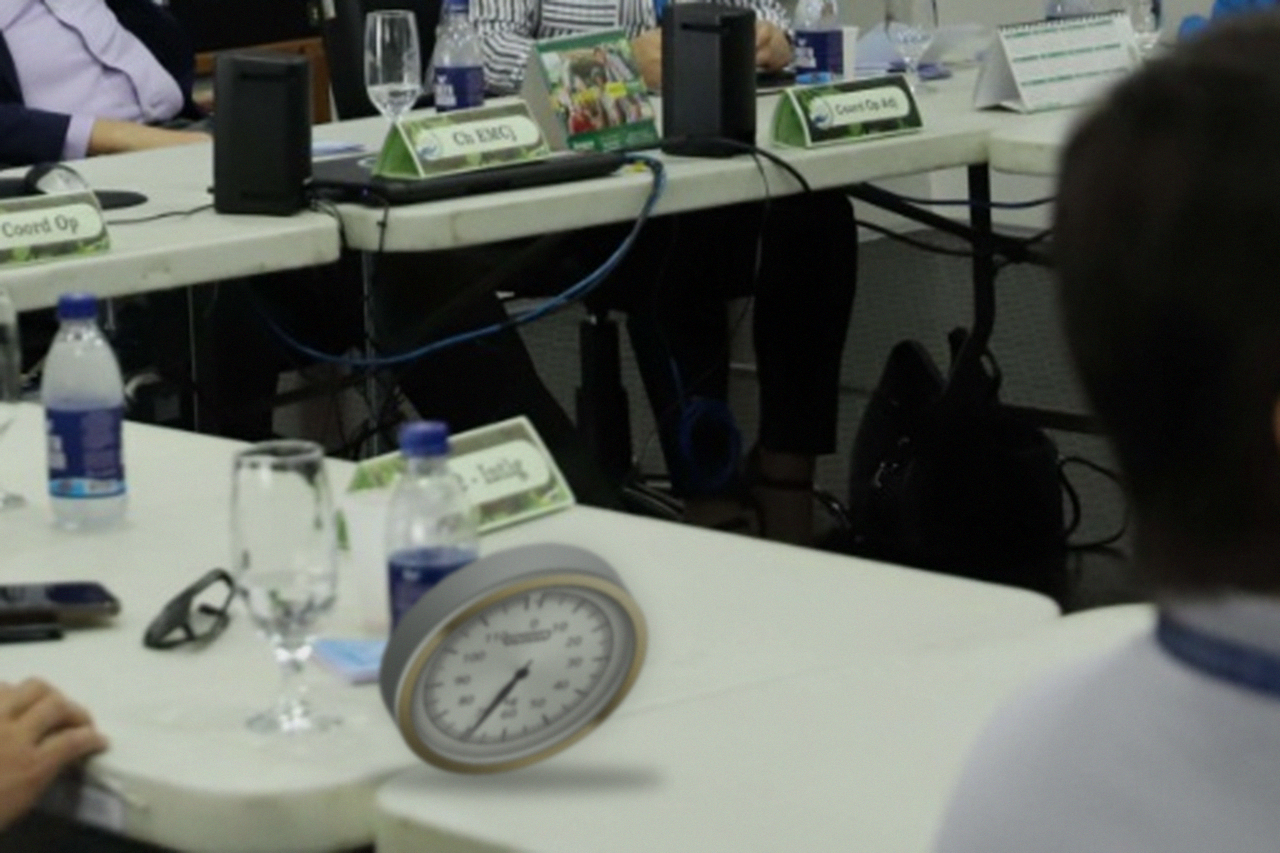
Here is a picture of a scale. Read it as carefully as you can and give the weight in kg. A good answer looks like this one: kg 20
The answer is kg 70
